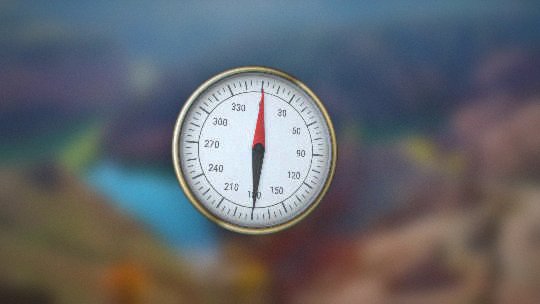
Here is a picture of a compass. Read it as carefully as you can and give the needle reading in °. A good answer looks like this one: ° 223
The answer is ° 0
